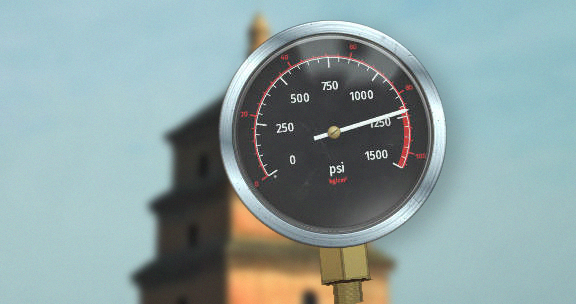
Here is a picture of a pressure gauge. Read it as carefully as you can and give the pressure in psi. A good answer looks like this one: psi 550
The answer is psi 1225
